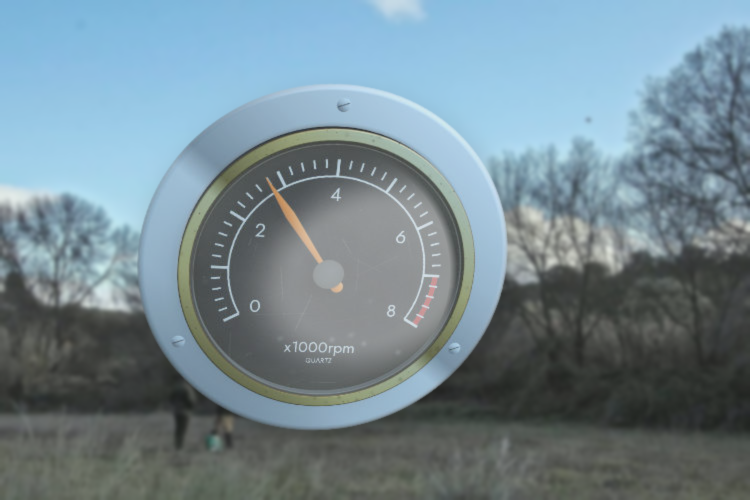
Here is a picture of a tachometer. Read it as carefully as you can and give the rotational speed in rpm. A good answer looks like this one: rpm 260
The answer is rpm 2800
